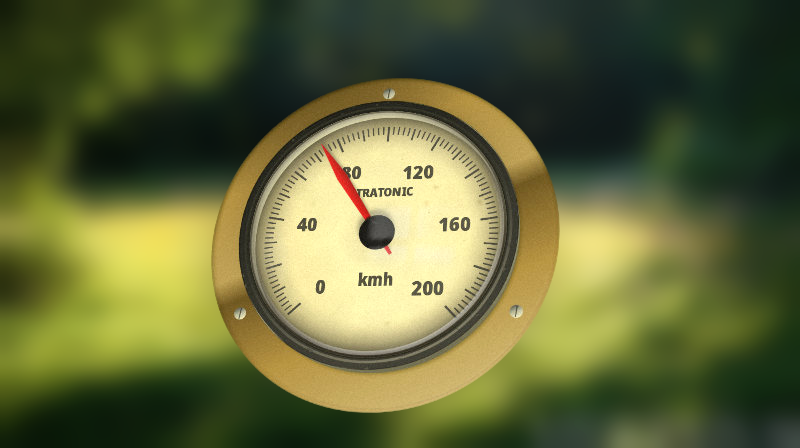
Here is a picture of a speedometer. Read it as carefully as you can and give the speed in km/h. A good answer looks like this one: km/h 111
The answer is km/h 74
